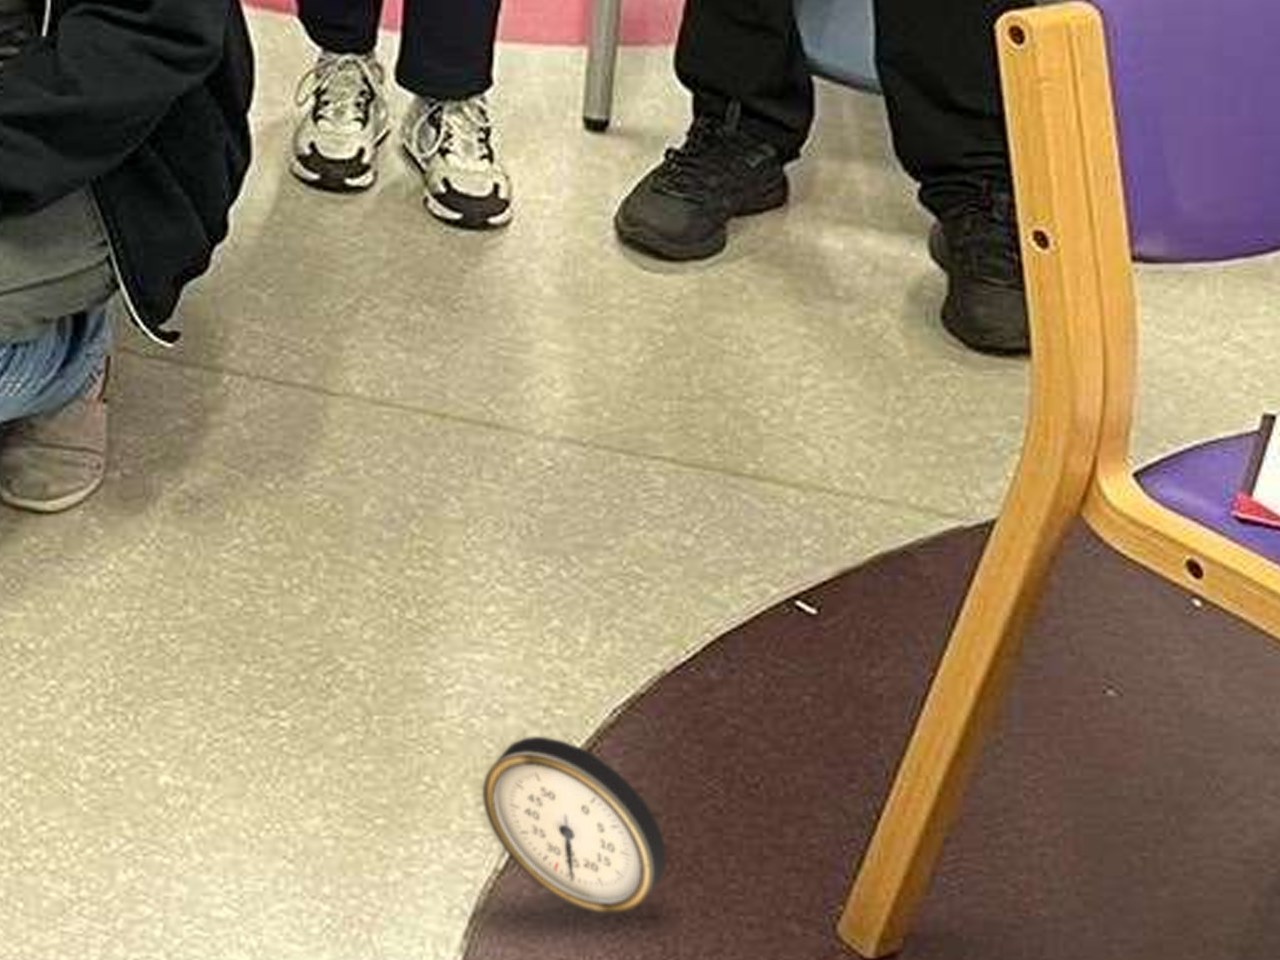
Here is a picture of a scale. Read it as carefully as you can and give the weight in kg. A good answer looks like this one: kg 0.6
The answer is kg 25
